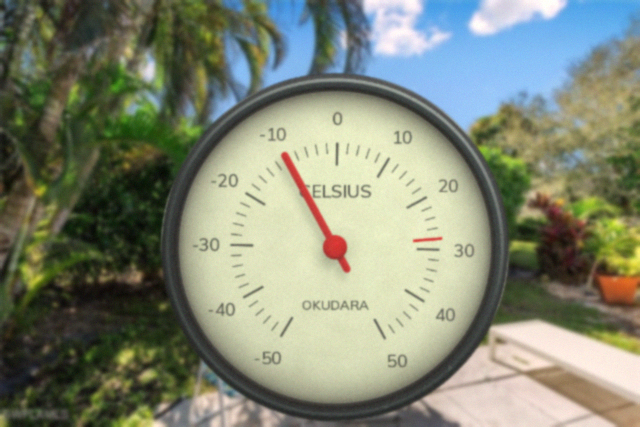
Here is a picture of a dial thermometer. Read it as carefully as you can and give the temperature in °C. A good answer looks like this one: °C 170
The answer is °C -10
